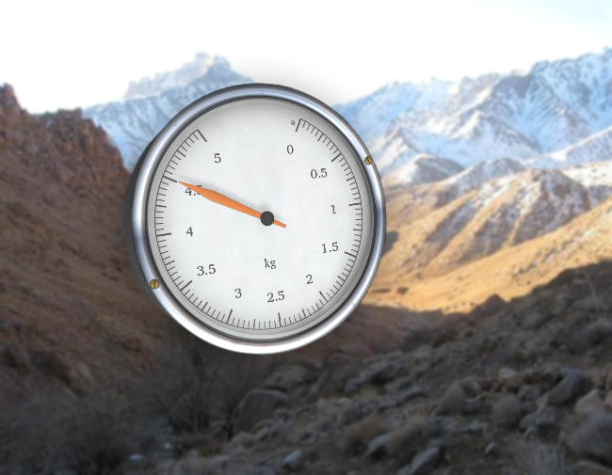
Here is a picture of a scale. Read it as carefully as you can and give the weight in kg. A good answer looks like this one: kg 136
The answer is kg 4.5
